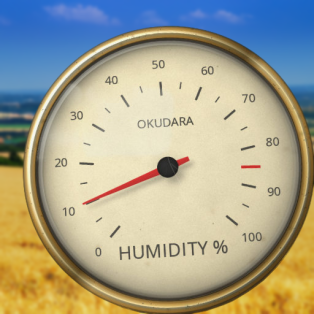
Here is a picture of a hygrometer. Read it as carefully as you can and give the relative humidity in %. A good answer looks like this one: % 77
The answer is % 10
